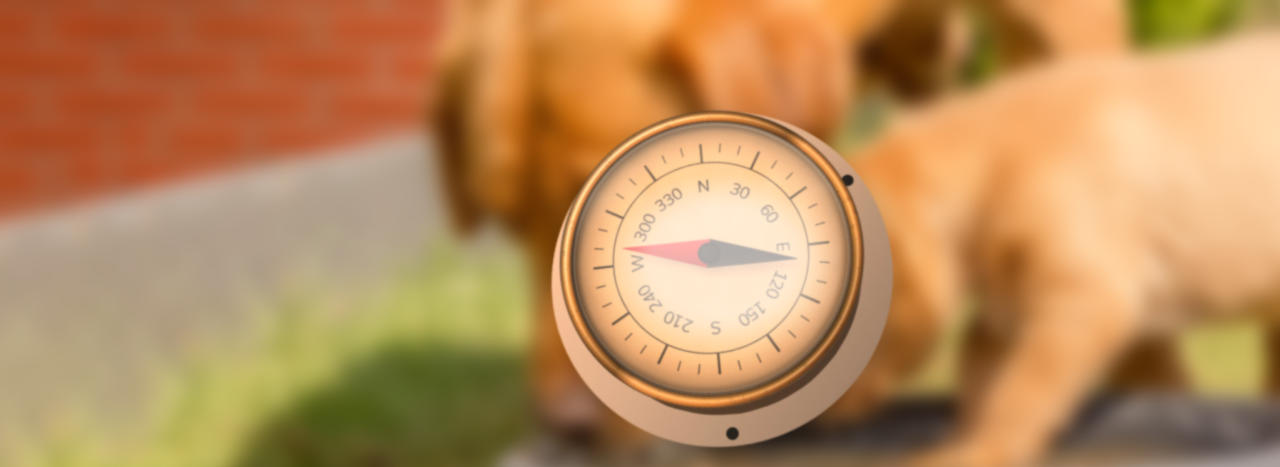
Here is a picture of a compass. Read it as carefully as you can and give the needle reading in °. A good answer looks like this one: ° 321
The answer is ° 280
